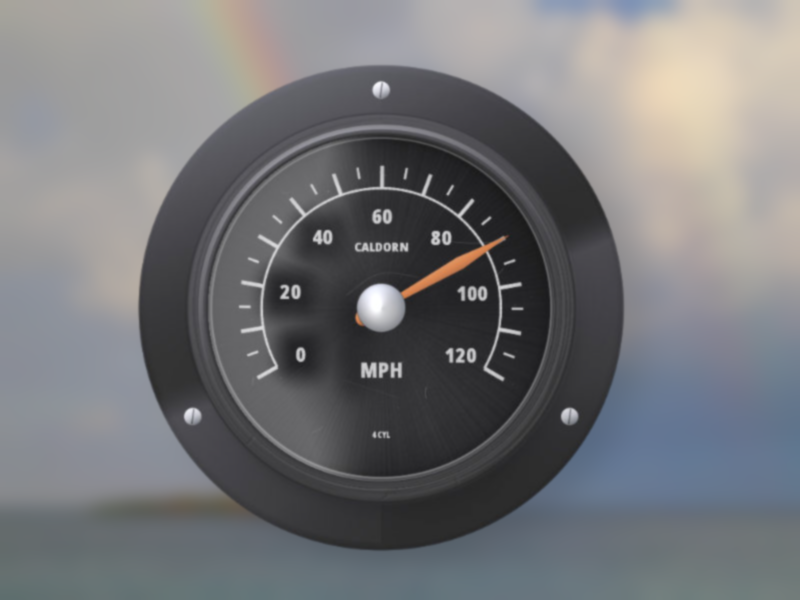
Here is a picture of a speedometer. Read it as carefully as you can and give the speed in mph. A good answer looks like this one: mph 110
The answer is mph 90
